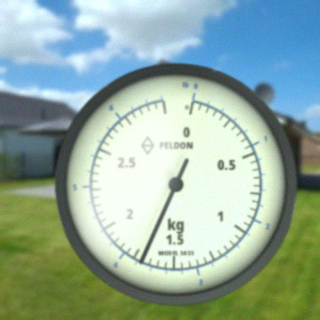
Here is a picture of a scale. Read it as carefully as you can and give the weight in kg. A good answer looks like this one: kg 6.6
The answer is kg 1.7
